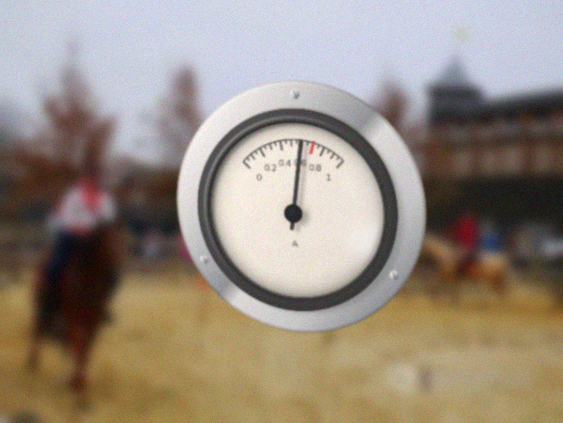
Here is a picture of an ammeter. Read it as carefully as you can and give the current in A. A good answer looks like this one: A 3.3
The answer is A 0.6
